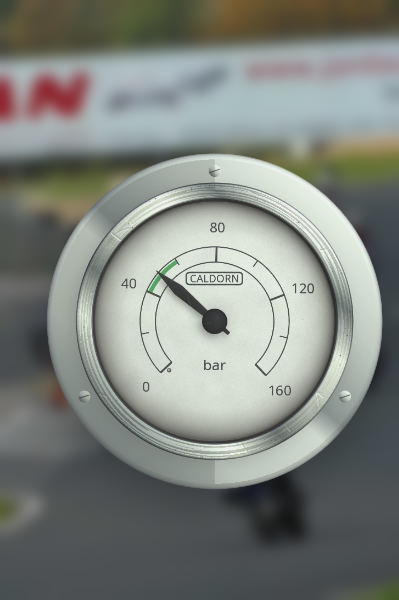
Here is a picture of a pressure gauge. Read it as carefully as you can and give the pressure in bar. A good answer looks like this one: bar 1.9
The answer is bar 50
